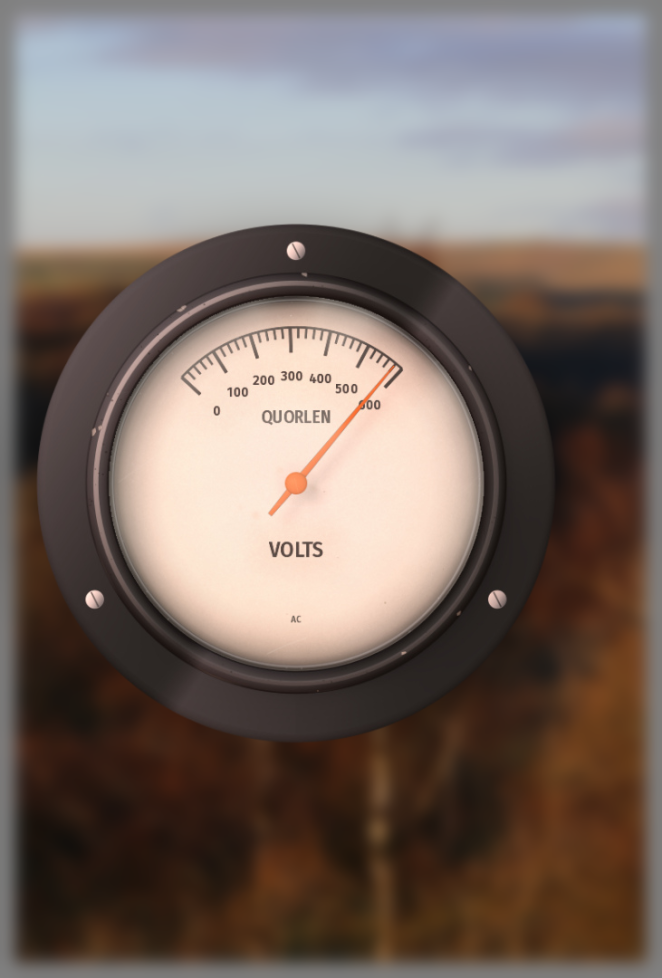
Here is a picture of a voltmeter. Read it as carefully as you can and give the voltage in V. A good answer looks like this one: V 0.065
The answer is V 580
